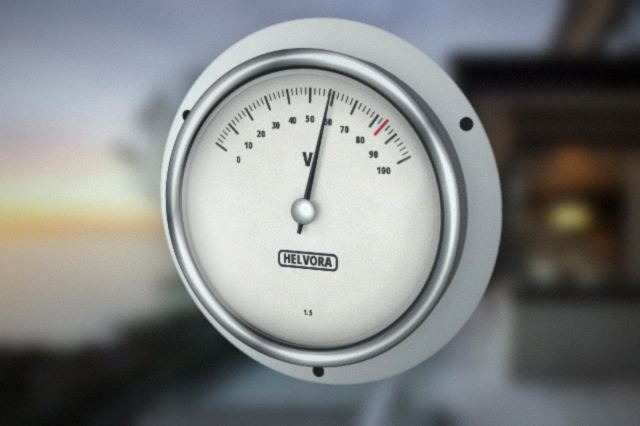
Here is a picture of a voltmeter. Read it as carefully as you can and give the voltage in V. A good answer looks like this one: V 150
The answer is V 60
